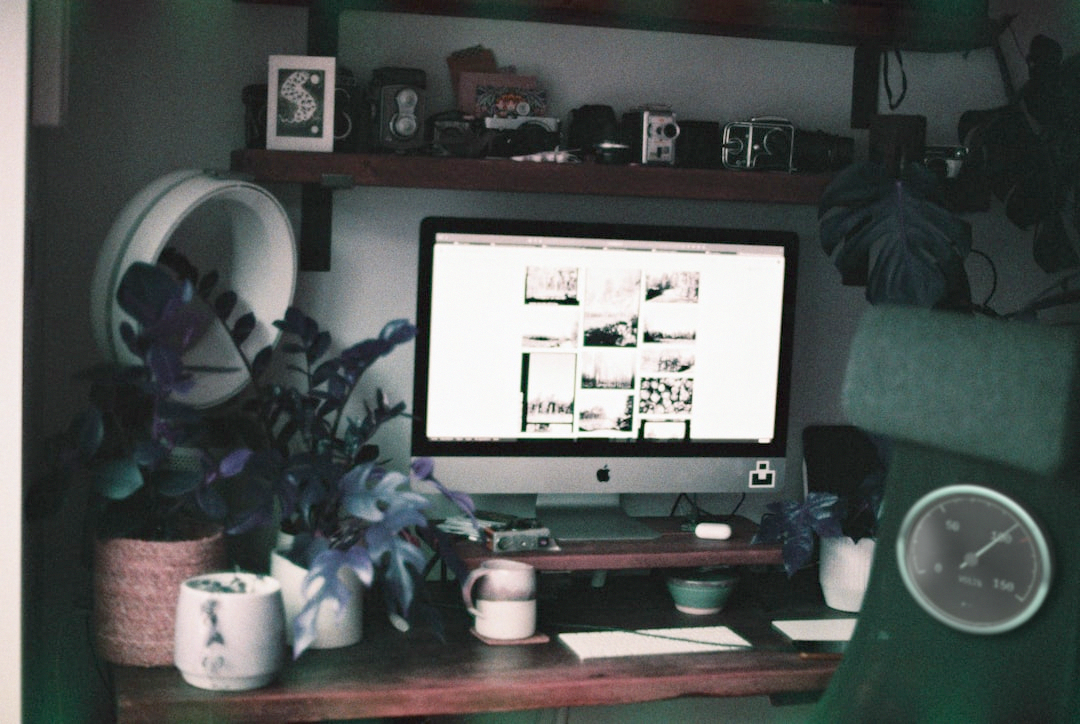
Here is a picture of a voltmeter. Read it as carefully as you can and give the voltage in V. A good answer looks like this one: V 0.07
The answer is V 100
